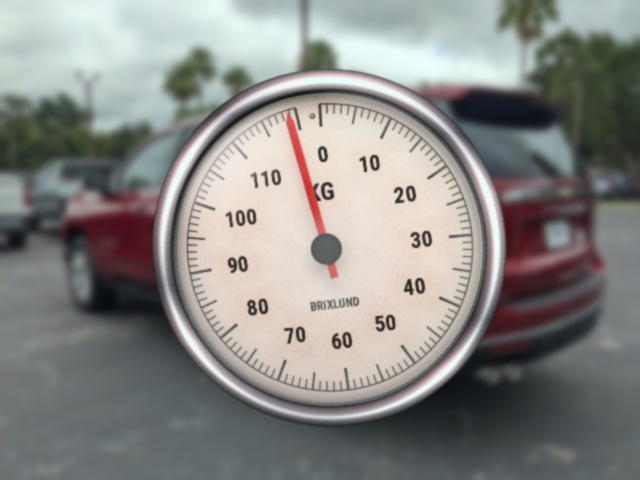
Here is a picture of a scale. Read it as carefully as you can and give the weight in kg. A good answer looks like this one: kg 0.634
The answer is kg 119
